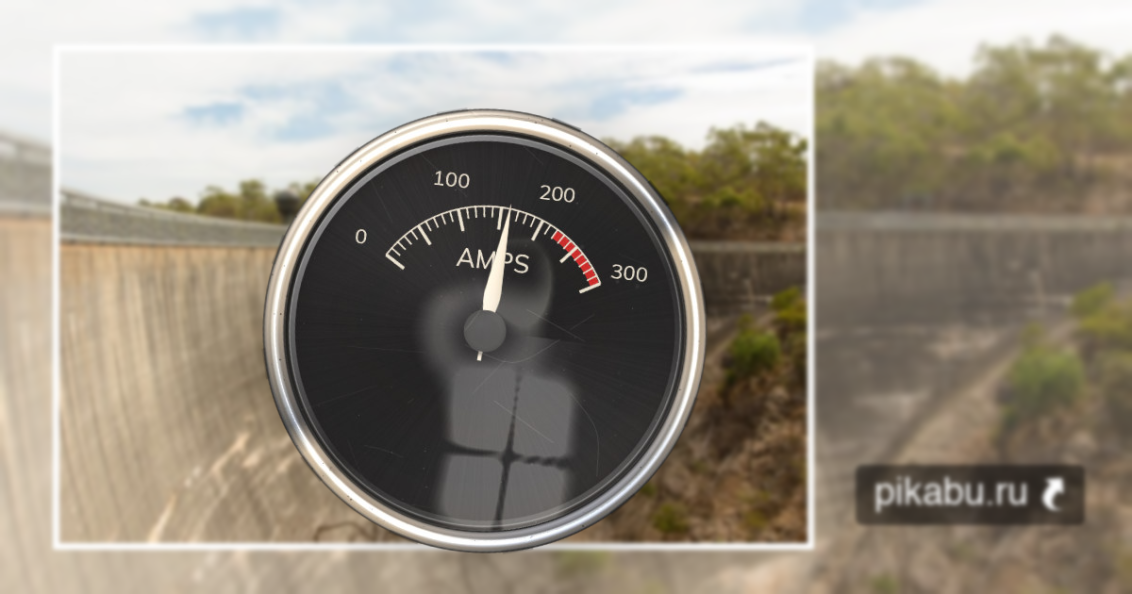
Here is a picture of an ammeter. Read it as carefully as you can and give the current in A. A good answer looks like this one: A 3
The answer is A 160
